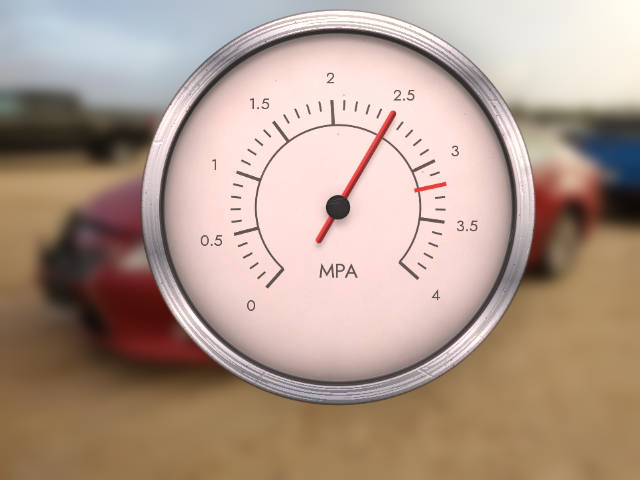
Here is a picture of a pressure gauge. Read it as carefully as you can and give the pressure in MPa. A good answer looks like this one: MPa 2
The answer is MPa 2.5
